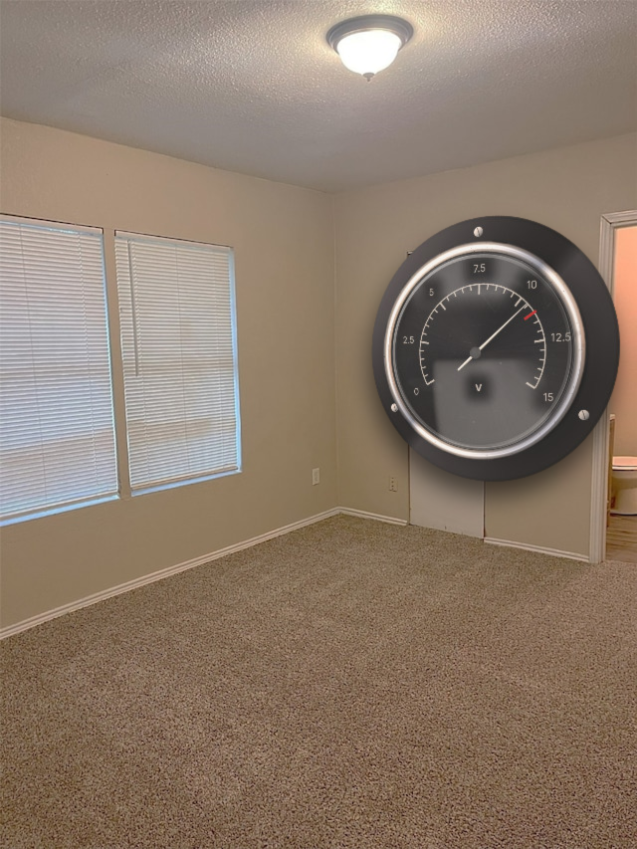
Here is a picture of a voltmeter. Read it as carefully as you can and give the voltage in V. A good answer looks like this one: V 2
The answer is V 10.5
